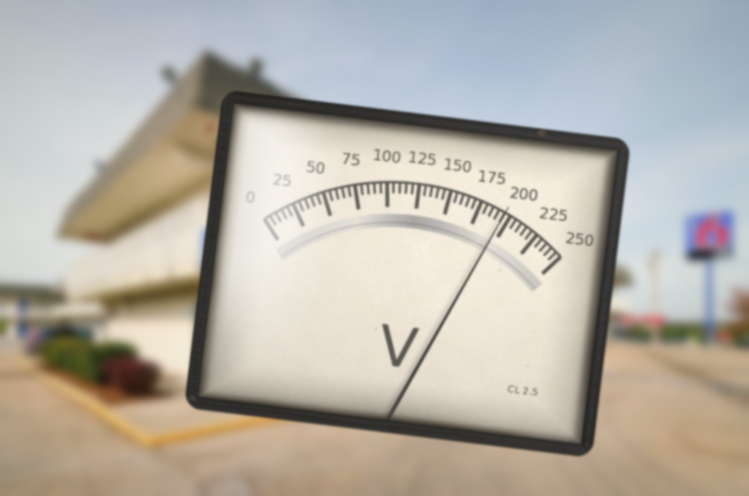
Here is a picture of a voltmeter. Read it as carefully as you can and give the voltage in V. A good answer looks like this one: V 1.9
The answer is V 195
